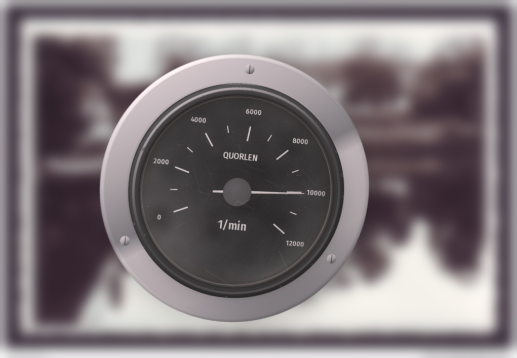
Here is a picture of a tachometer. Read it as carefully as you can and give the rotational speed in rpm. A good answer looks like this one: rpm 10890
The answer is rpm 10000
